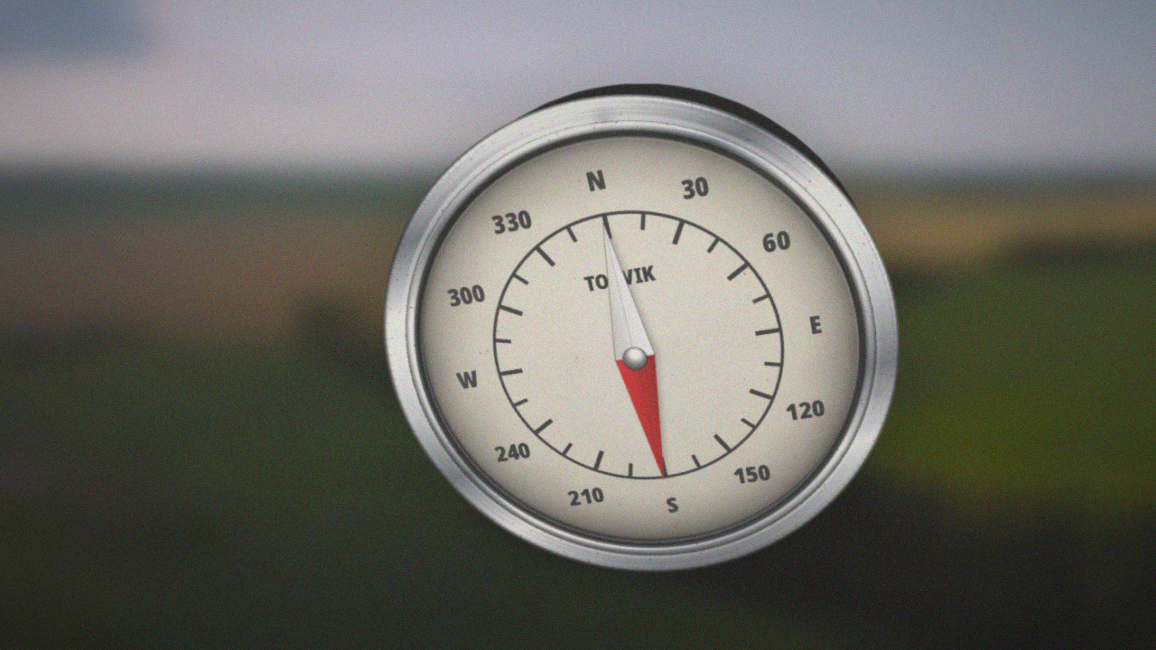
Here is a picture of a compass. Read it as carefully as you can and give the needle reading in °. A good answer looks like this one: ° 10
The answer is ° 180
